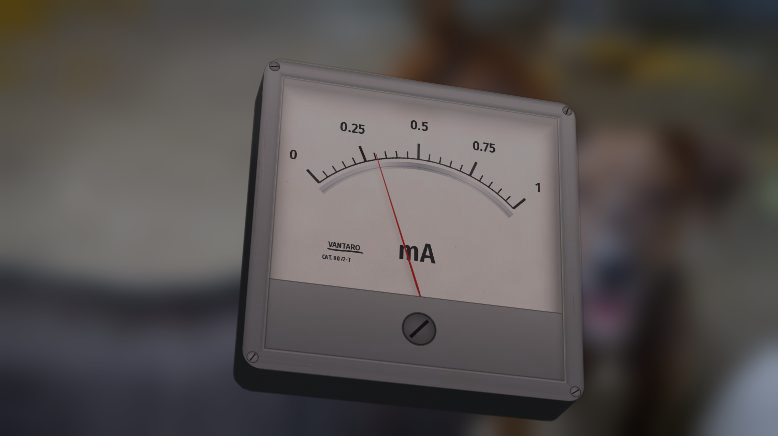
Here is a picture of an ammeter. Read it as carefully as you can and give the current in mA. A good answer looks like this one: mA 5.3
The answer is mA 0.3
